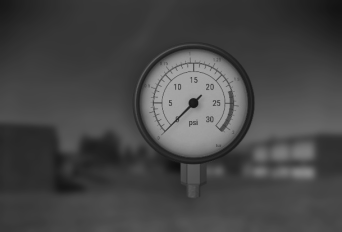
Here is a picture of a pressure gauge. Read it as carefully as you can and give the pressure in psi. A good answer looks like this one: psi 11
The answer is psi 0
